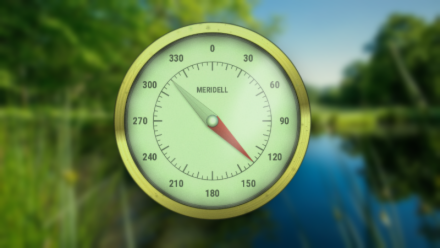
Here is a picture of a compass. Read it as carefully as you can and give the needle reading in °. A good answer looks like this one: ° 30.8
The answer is ° 135
